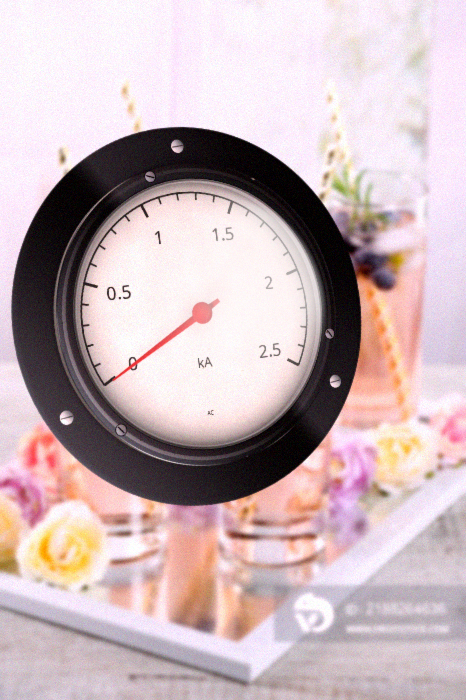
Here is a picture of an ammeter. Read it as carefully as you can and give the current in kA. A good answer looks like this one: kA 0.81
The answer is kA 0
